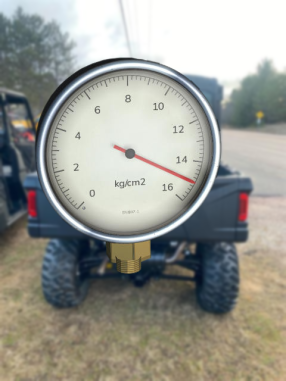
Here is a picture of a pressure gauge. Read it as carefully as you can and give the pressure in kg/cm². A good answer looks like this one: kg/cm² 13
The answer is kg/cm² 15
